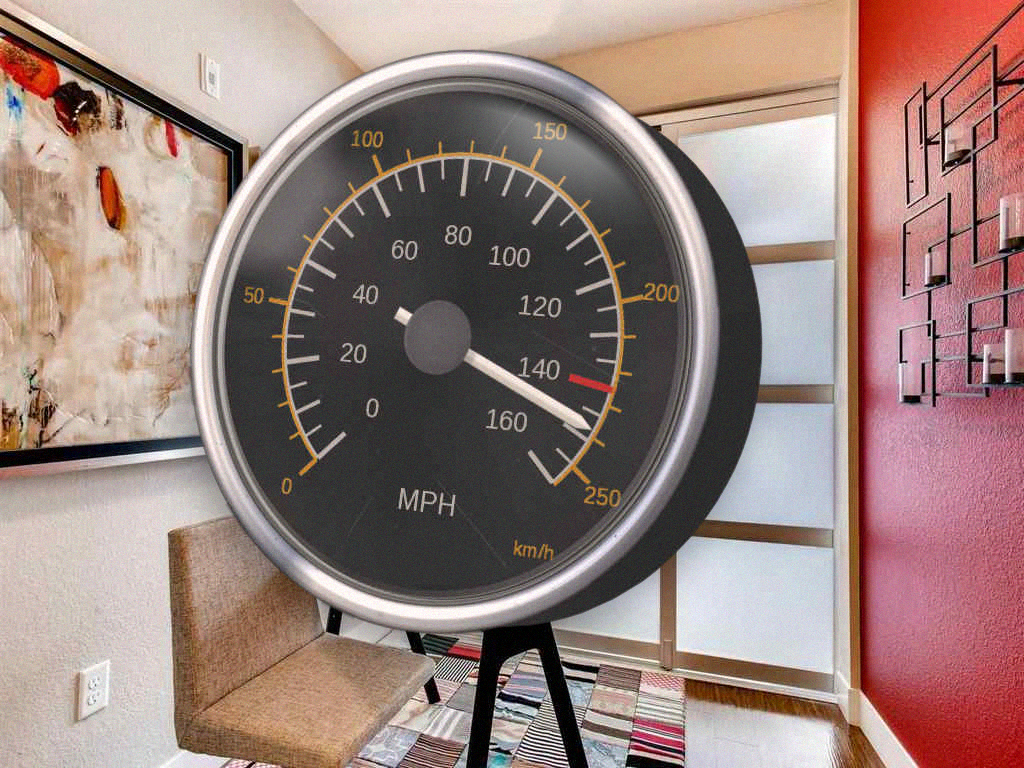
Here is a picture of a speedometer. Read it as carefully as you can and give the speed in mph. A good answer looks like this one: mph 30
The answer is mph 147.5
